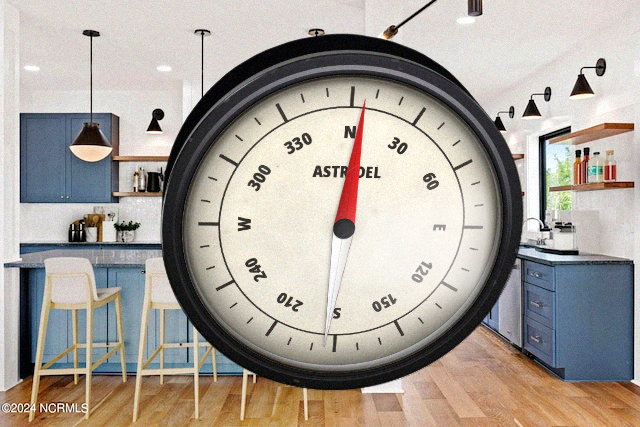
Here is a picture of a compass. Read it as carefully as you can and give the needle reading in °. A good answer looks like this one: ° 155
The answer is ° 5
